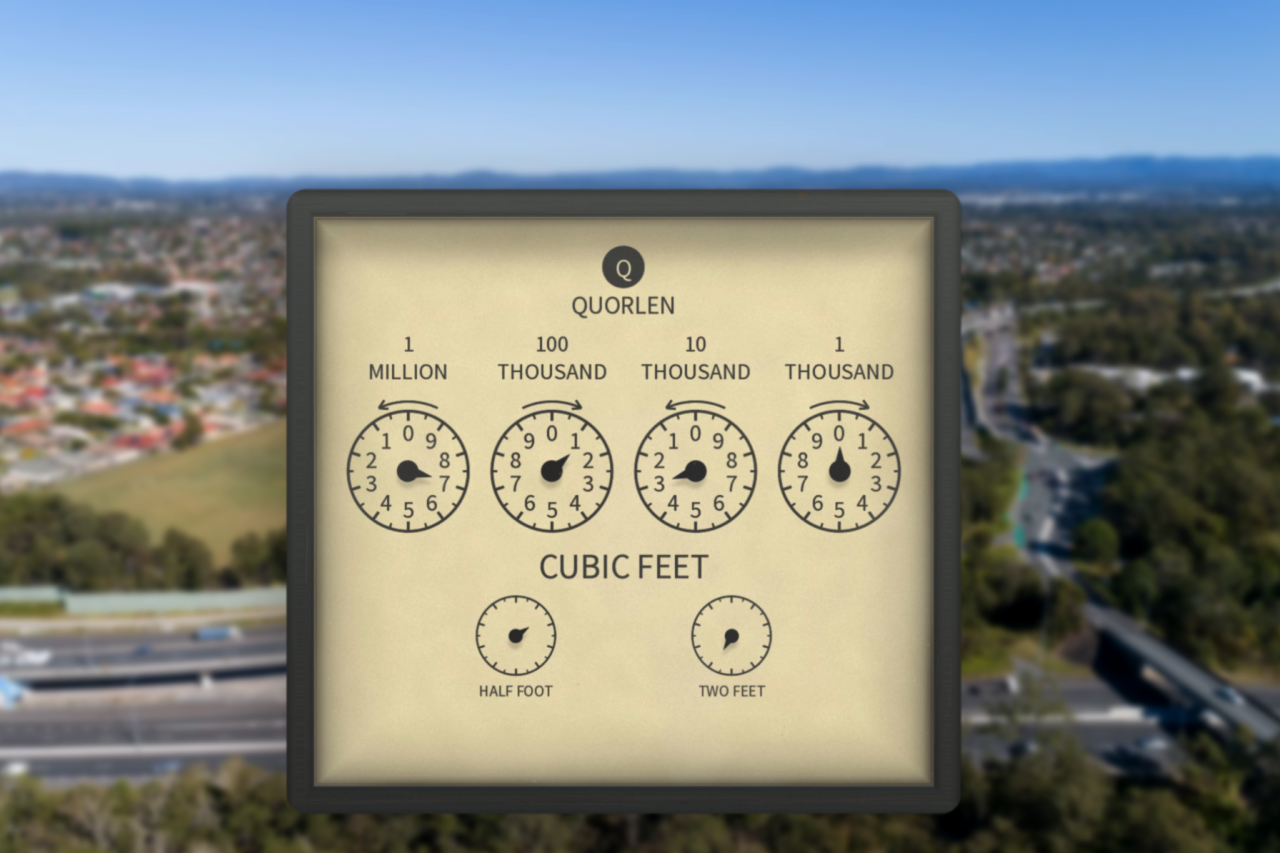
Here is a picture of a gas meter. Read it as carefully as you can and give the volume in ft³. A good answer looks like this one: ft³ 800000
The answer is ft³ 713000
